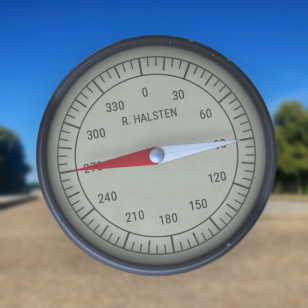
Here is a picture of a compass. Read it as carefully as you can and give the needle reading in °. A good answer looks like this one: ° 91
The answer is ° 270
